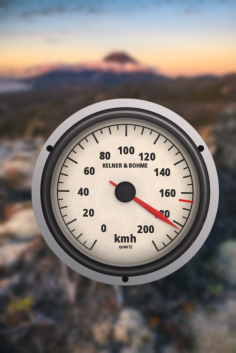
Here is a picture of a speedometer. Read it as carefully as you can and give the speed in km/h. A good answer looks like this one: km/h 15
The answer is km/h 182.5
